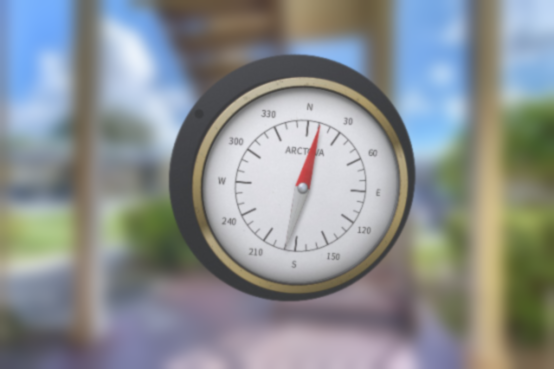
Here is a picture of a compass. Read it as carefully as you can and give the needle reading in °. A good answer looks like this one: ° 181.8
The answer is ° 10
